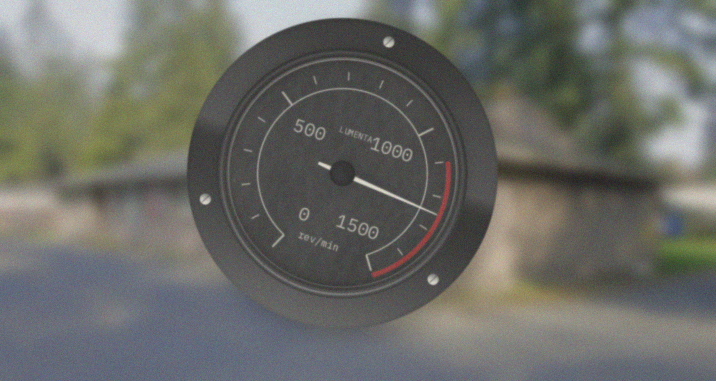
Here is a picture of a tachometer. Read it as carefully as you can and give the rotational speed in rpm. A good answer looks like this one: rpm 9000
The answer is rpm 1250
